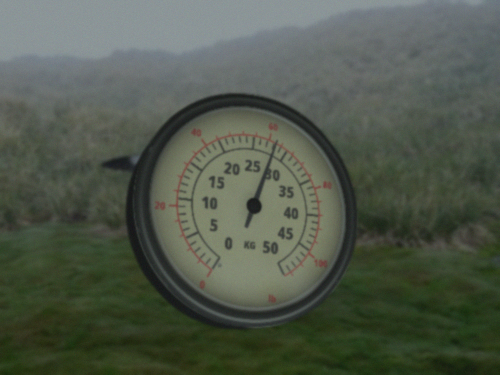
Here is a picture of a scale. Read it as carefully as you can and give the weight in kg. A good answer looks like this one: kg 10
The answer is kg 28
